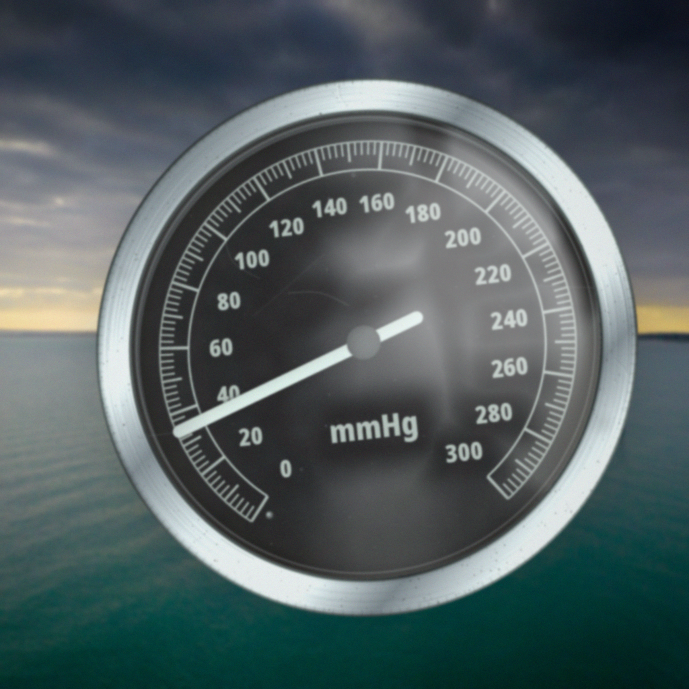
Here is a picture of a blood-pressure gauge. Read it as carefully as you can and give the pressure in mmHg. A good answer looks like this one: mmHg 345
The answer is mmHg 34
